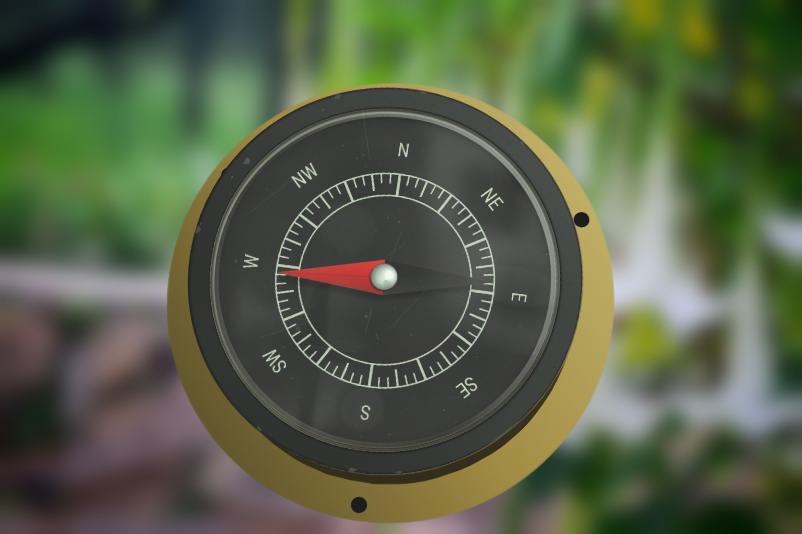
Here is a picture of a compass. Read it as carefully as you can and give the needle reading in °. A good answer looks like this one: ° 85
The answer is ° 265
